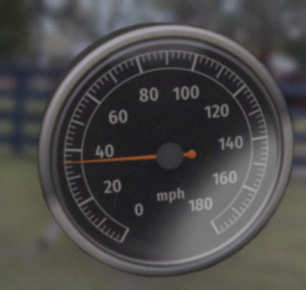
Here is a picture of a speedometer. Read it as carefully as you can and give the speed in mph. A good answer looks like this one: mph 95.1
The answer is mph 36
